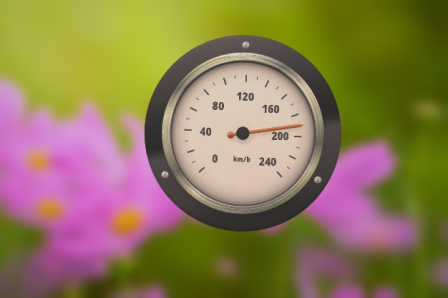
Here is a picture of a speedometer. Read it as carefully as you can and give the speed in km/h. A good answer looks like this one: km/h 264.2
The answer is km/h 190
